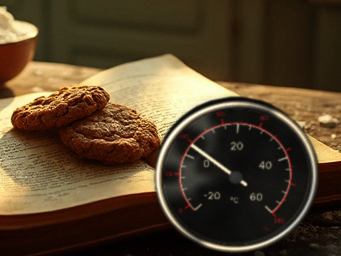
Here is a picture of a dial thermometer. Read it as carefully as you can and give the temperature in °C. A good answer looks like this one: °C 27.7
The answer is °C 4
